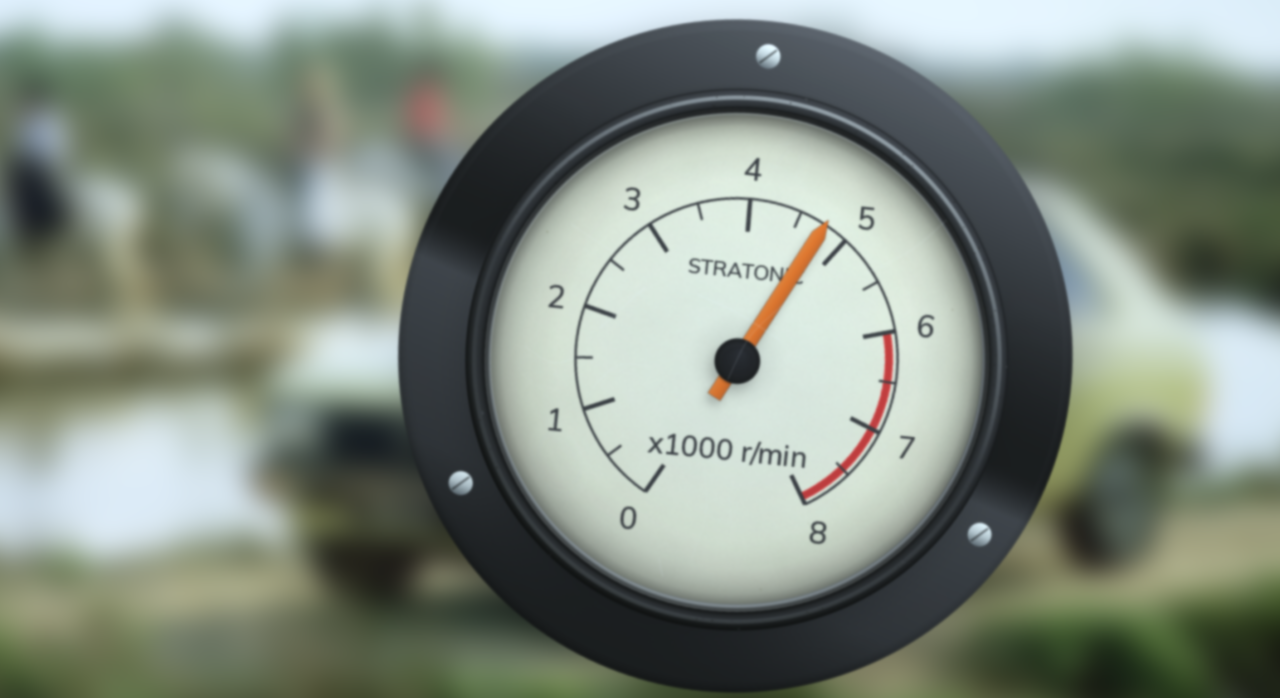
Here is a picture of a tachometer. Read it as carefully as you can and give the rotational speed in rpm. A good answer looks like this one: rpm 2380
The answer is rpm 4750
